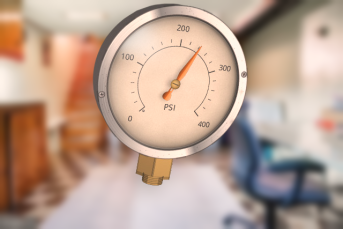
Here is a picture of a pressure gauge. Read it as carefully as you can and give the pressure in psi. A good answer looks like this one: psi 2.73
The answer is psi 240
